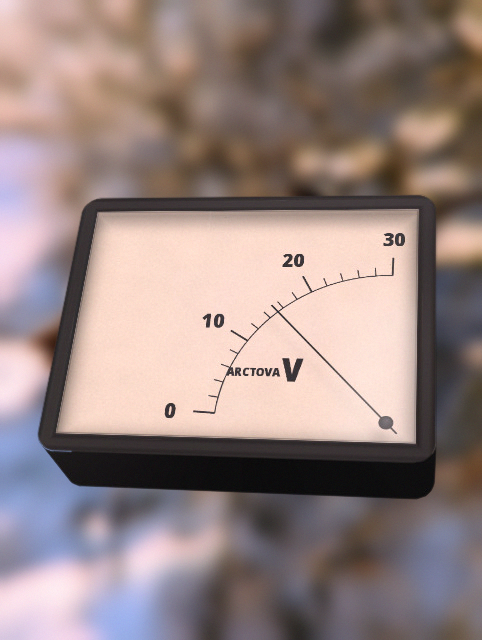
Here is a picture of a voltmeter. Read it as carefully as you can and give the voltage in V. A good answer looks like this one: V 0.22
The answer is V 15
